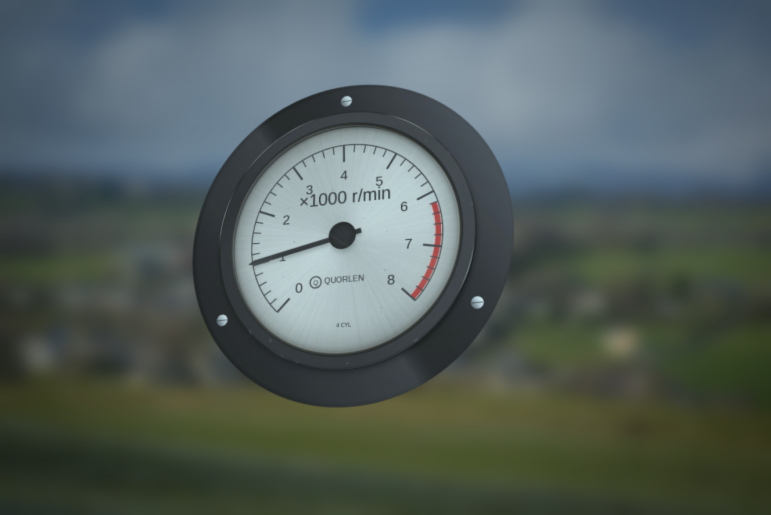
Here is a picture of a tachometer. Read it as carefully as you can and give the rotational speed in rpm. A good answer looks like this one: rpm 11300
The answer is rpm 1000
